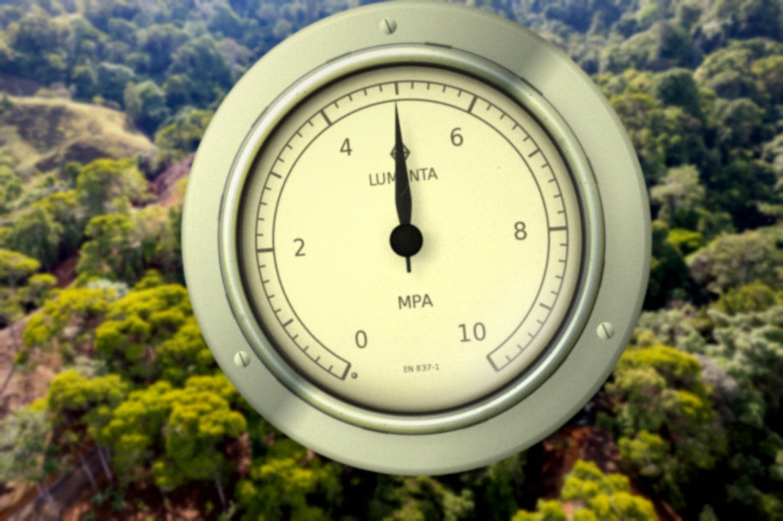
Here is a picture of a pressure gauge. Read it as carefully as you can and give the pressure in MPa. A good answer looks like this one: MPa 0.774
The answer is MPa 5
